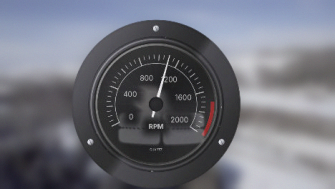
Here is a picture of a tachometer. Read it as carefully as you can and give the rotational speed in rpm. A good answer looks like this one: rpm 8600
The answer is rpm 1100
